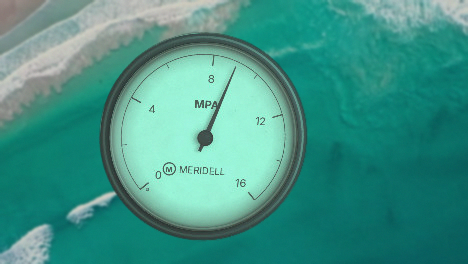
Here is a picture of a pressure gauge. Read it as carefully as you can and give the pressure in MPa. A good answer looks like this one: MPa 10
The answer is MPa 9
